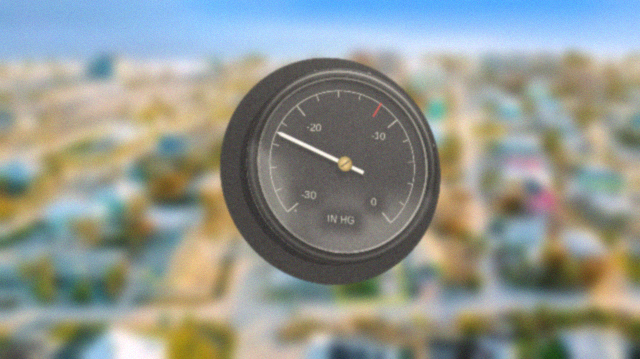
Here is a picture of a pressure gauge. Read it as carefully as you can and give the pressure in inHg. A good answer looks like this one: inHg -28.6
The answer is inHg -23
